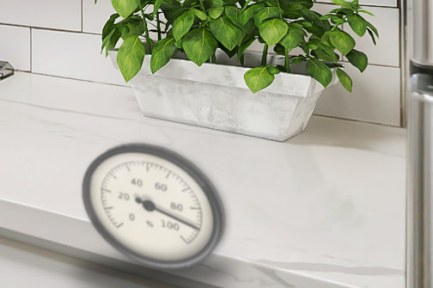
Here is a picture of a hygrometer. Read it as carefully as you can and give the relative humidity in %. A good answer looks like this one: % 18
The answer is % 90
